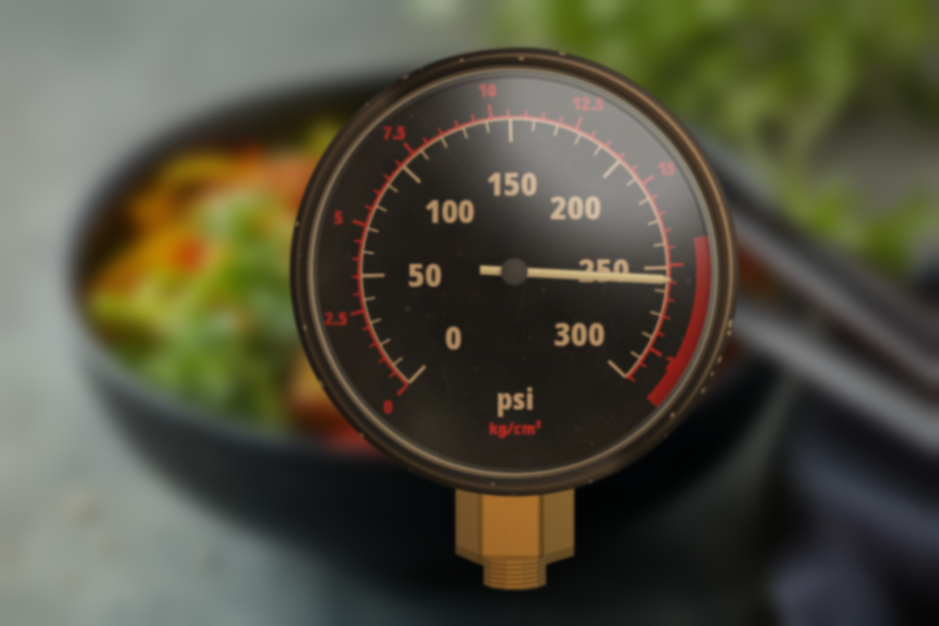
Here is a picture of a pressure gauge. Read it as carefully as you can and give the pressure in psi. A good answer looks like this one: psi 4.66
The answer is psi 255
